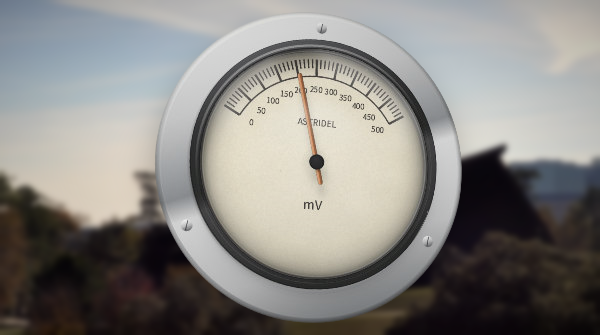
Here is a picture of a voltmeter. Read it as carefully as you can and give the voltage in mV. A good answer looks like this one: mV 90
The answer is mV 200
